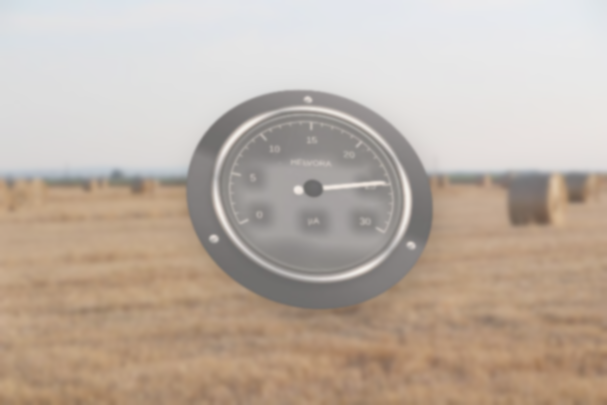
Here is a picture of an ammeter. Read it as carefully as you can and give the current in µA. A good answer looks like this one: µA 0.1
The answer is µA 25
